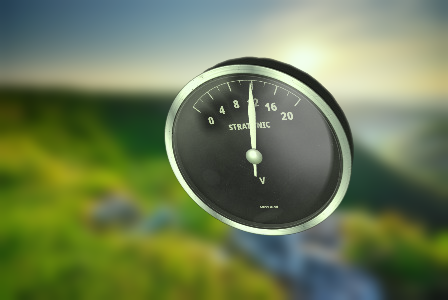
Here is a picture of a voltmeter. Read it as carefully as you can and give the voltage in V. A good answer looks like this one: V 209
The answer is V 12
